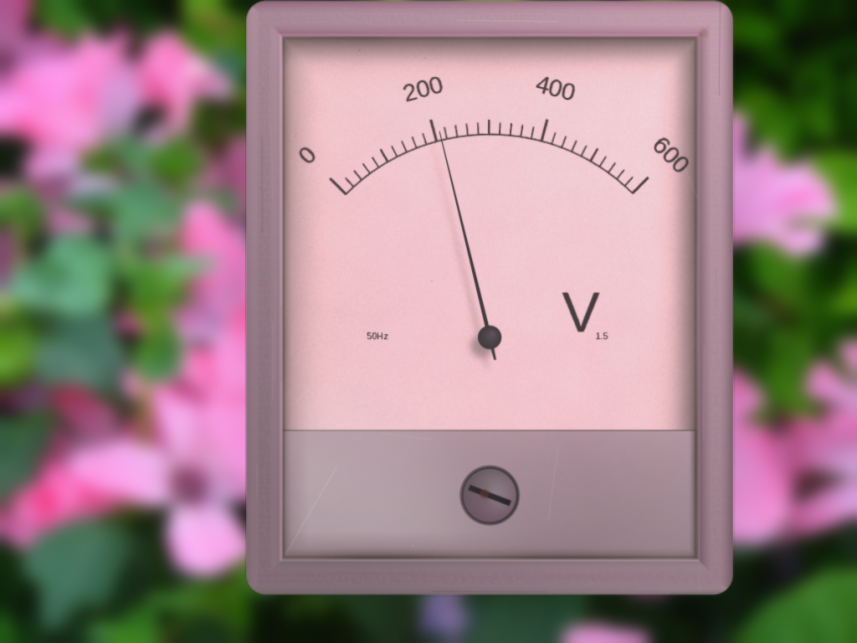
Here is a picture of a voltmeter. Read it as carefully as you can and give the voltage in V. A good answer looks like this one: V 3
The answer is V 210
